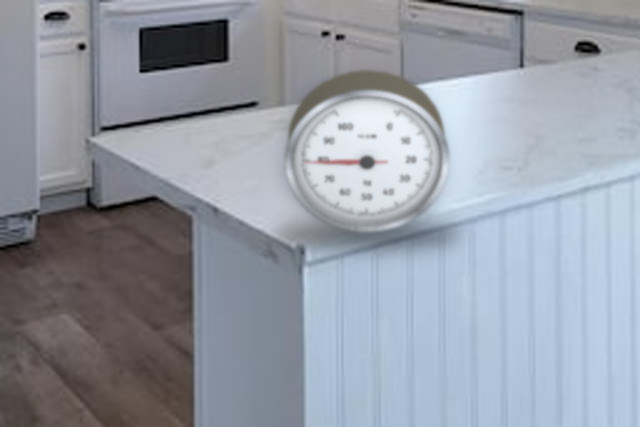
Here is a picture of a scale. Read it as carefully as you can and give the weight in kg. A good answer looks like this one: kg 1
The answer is kg 80
